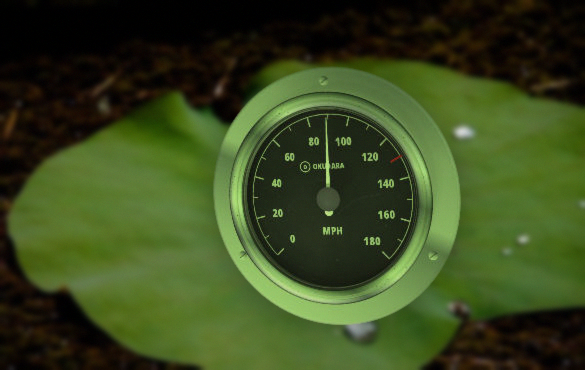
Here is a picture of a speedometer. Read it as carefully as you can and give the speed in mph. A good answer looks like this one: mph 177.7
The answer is mph 90
